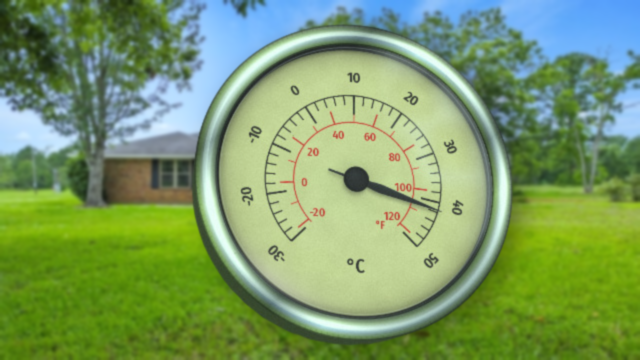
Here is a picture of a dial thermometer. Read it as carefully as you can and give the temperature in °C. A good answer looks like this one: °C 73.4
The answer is °C 42
